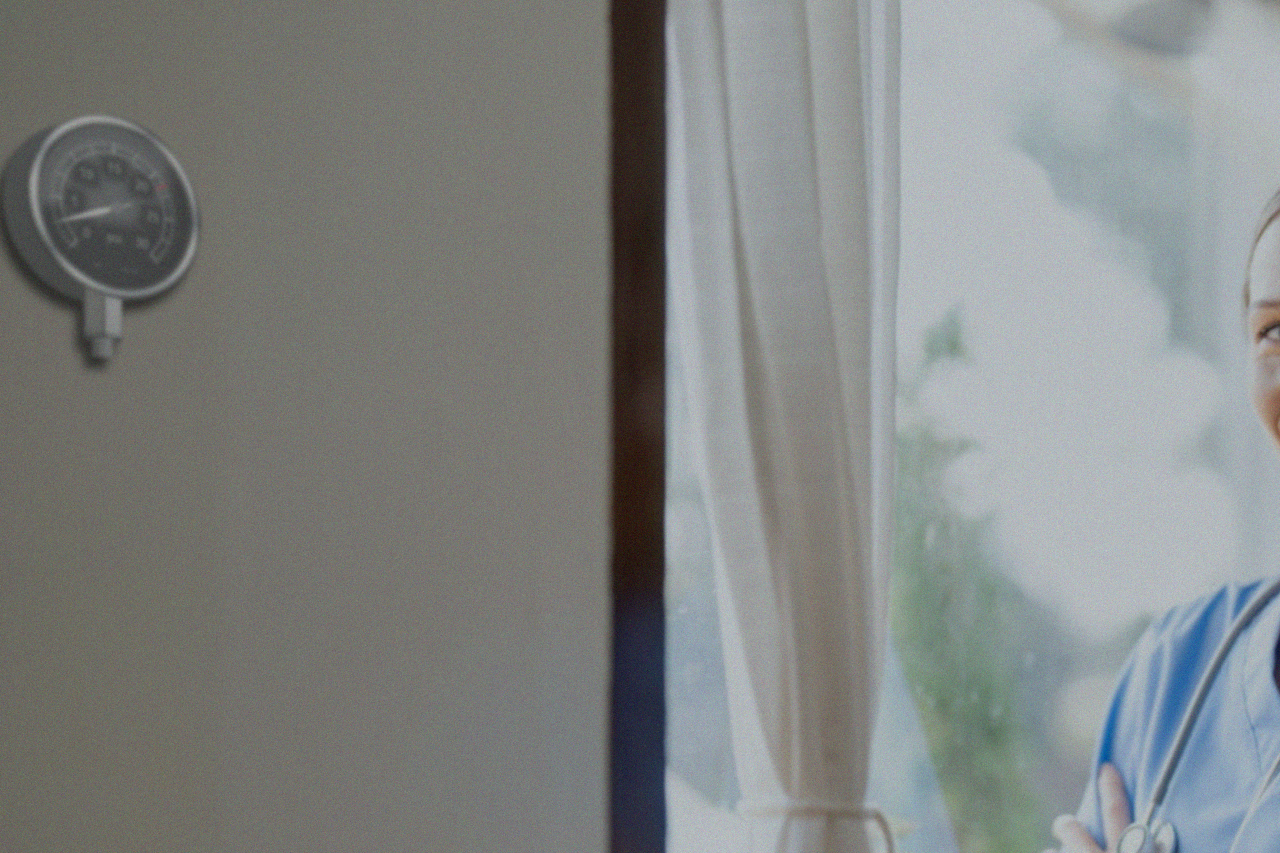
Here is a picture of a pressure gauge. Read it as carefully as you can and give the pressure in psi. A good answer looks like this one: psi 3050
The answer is psi 2.5
